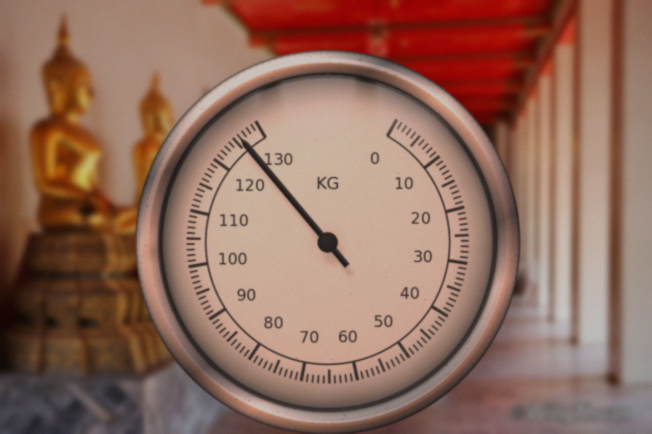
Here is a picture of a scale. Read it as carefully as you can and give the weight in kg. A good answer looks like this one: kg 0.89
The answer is kg 126
